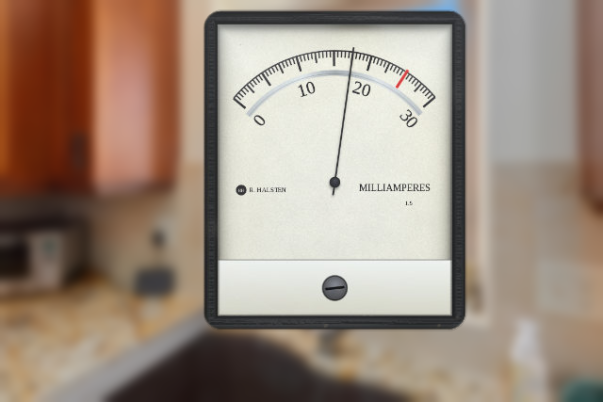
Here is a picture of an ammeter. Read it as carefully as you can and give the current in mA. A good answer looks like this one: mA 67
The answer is mA 17.5
